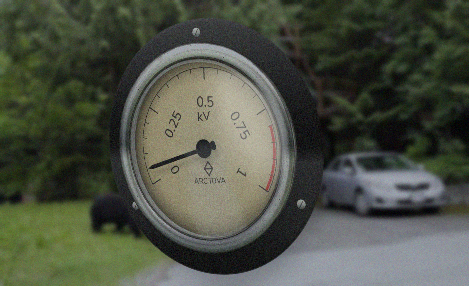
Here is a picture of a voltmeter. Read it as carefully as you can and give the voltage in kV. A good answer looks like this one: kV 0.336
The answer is kV 0.05
